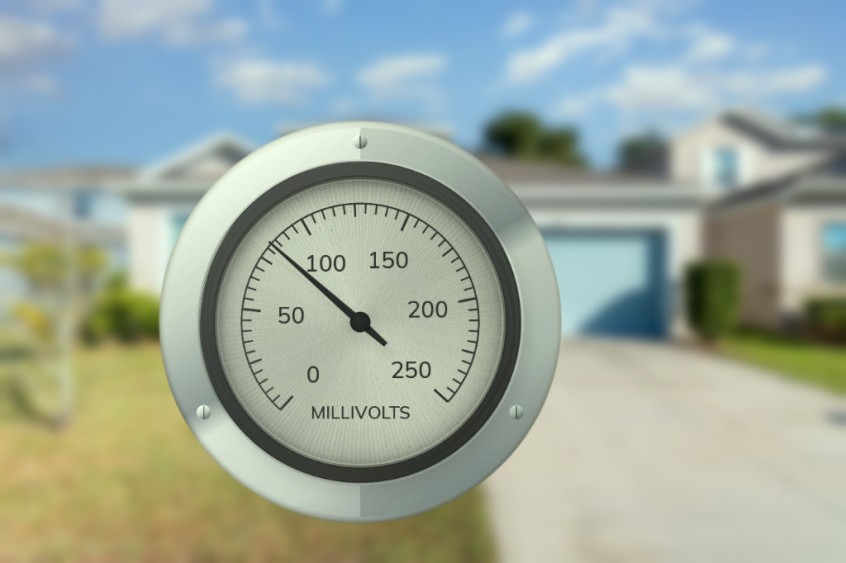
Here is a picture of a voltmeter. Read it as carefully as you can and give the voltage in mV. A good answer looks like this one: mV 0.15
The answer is mV 82.5
